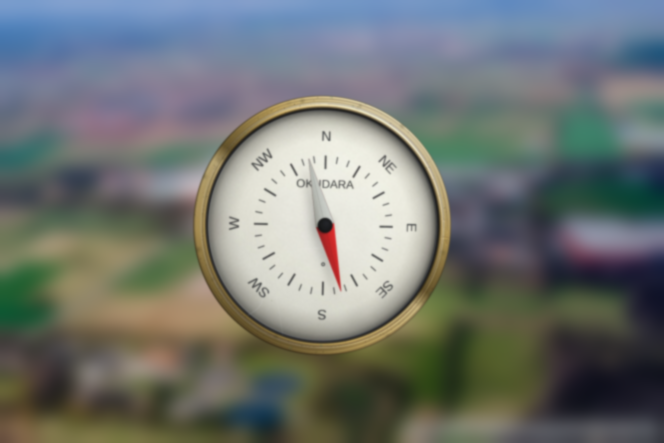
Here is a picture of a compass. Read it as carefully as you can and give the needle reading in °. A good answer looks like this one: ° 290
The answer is ° 165
